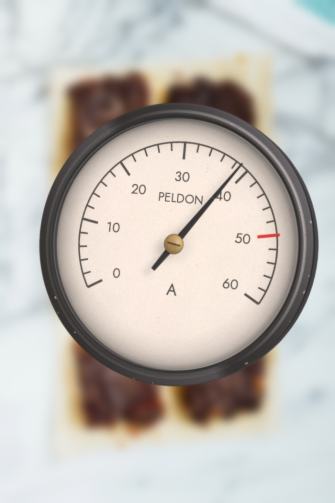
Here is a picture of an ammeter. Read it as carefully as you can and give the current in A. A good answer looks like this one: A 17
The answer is A 39
